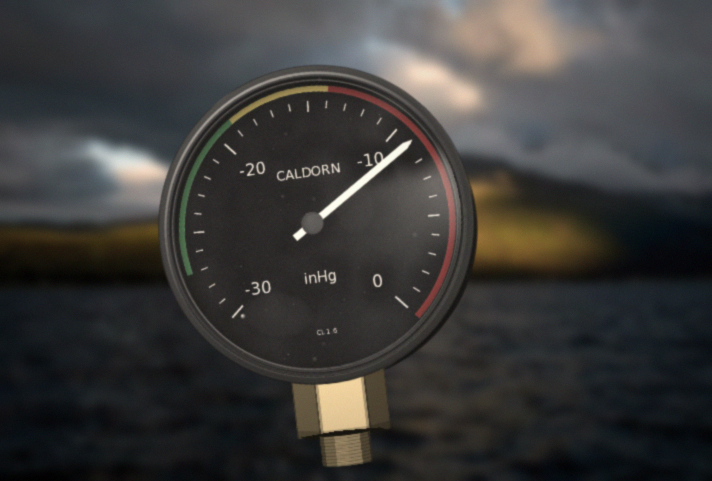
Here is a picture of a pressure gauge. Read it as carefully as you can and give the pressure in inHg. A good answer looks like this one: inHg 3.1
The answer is inHg -9
